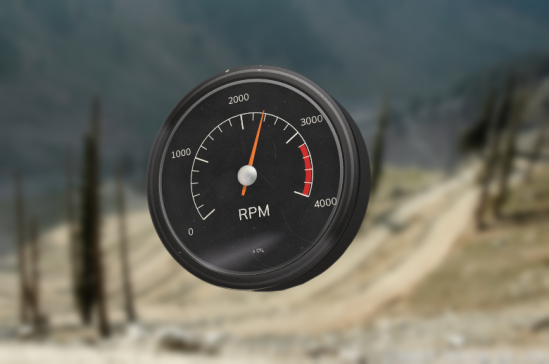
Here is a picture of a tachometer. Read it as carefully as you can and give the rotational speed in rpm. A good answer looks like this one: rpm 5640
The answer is rpm 2400
